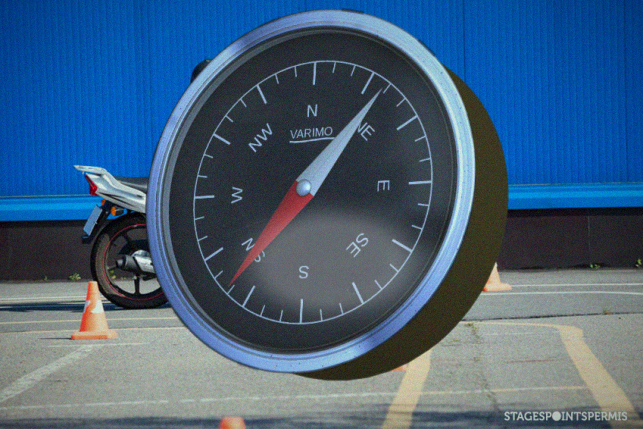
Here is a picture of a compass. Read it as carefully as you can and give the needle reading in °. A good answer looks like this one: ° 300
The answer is ° 220
